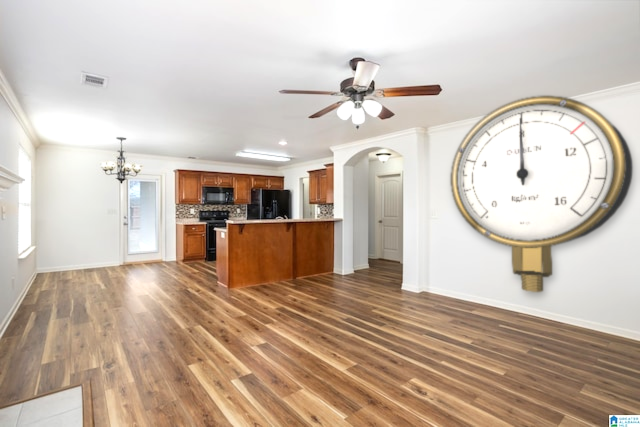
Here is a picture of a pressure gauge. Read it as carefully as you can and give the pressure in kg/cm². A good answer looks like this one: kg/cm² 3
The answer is kg/cm² 8
